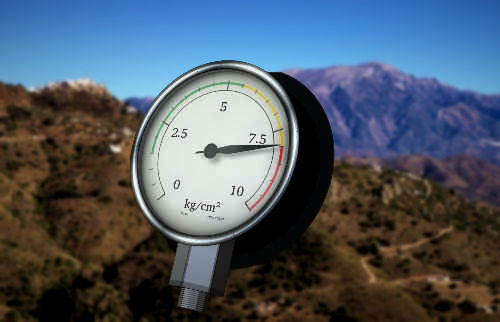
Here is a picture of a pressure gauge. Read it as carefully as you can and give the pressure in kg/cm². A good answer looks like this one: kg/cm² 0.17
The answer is kg/cm² 8
